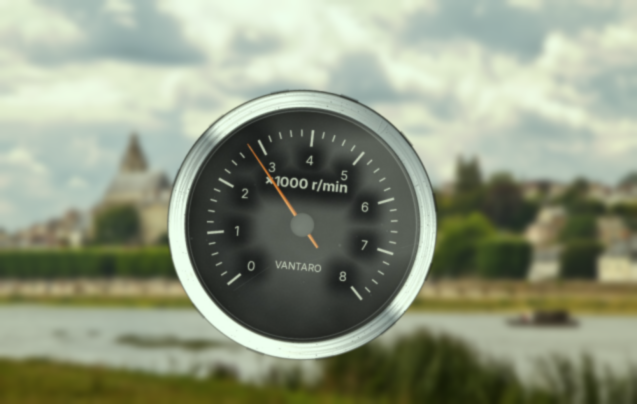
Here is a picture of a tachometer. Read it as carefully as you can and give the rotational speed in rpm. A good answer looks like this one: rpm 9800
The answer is rpm 2800
